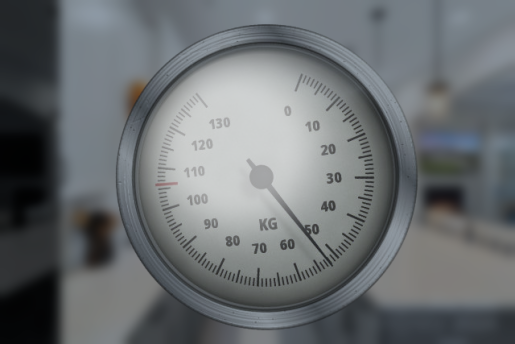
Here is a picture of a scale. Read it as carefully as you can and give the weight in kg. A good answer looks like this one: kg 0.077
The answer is kg 52
